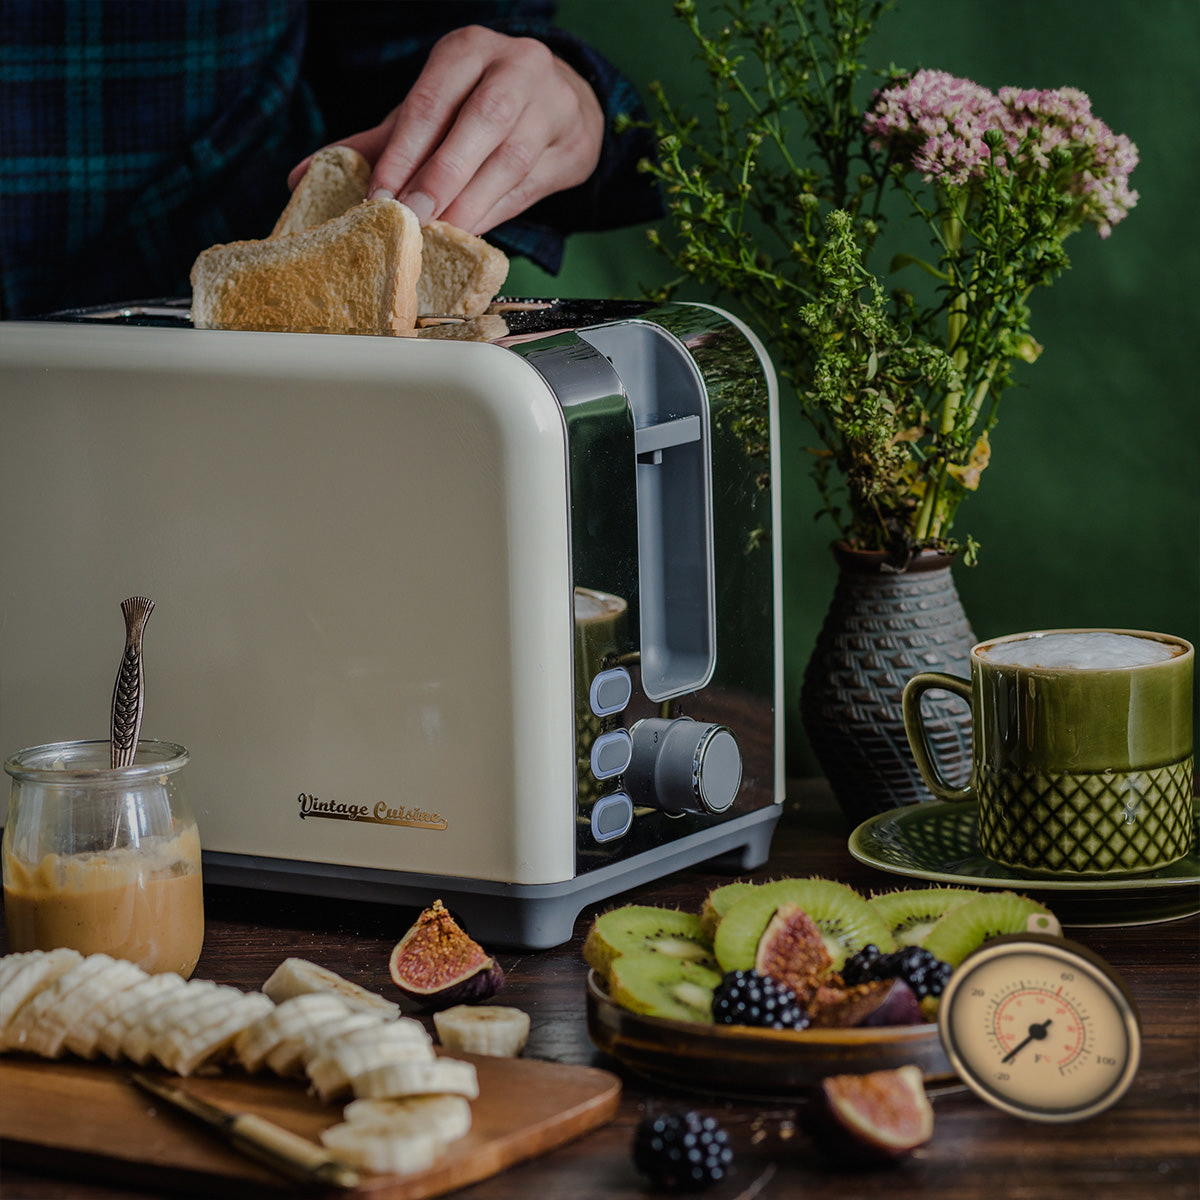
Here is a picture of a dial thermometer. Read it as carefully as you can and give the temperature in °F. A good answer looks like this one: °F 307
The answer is °F -16
